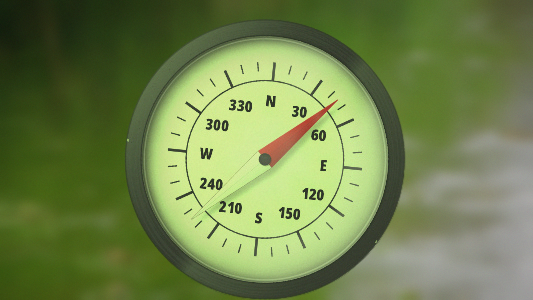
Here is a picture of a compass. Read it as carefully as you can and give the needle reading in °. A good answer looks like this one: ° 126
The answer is ° 45
